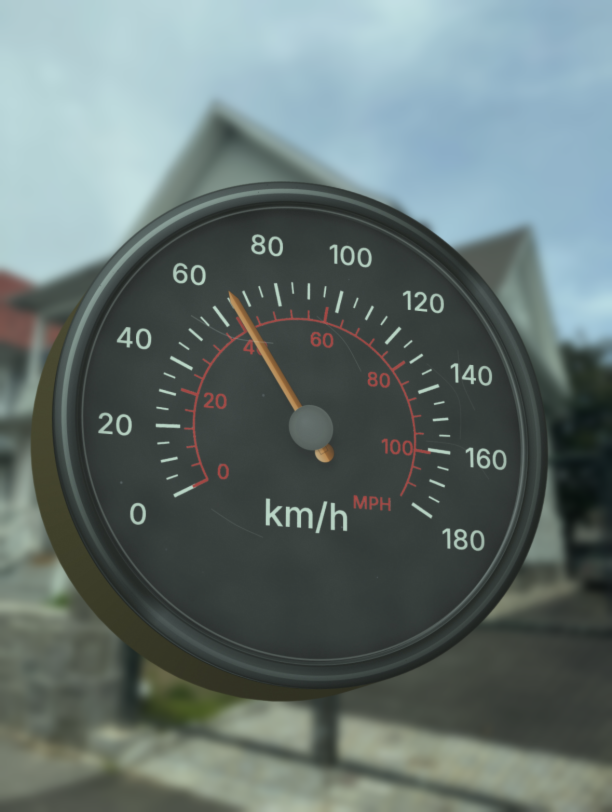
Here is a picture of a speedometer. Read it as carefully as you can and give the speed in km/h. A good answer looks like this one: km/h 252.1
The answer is km/h 65
